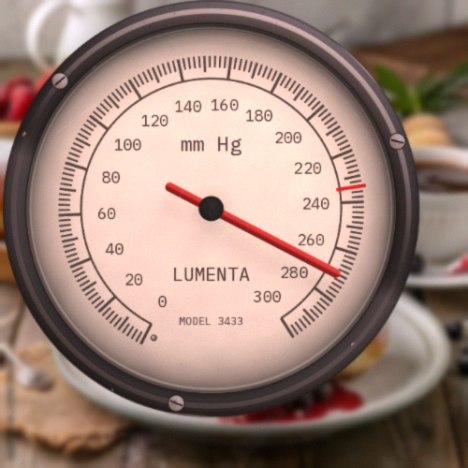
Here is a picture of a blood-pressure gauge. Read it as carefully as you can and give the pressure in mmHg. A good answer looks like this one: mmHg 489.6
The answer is mmHg 270
